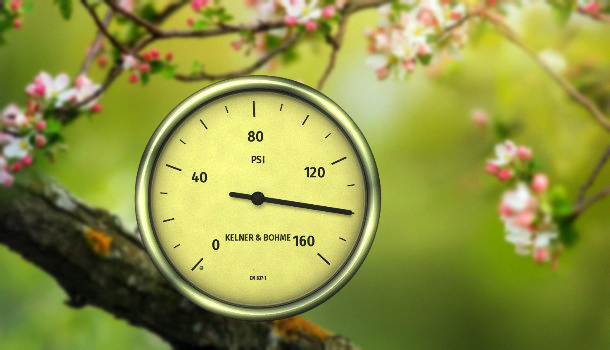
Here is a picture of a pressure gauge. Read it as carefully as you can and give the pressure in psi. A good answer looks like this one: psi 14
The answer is psi 140
